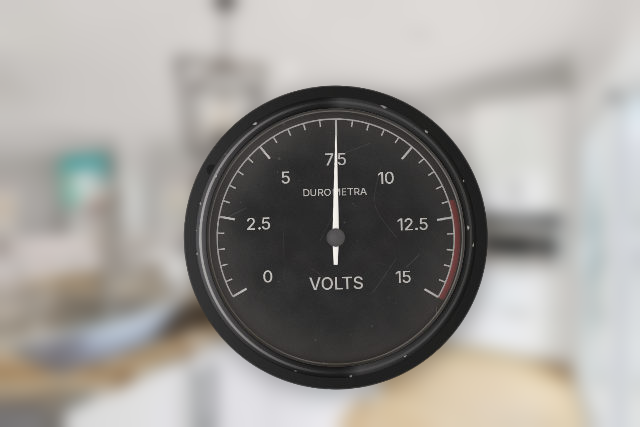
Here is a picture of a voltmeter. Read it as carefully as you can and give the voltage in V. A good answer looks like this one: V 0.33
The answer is V 7.5
